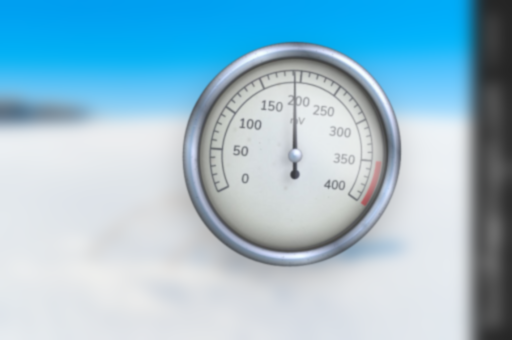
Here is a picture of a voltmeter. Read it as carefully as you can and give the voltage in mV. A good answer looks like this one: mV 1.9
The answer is mV 190
